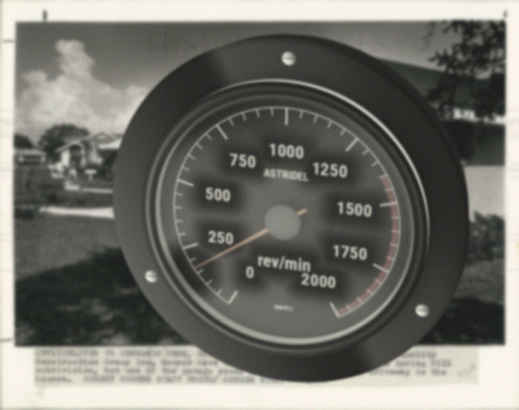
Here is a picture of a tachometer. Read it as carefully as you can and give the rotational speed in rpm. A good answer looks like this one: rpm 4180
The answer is rpm 175
